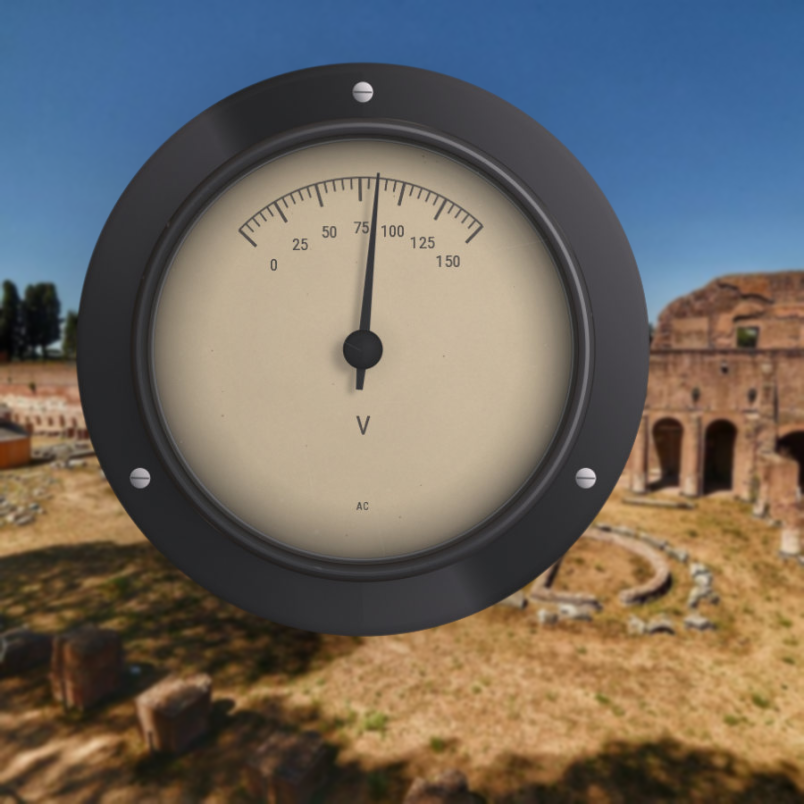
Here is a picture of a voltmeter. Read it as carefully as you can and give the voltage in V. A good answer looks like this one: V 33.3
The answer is V 85
